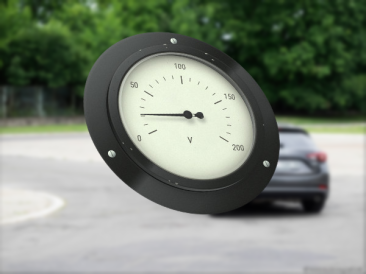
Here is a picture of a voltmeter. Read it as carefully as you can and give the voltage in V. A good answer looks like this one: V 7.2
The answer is V 20
